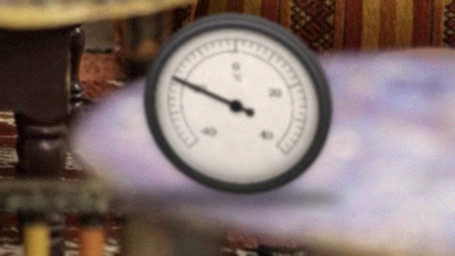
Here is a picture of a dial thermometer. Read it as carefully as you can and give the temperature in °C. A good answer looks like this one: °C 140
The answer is °C -20
